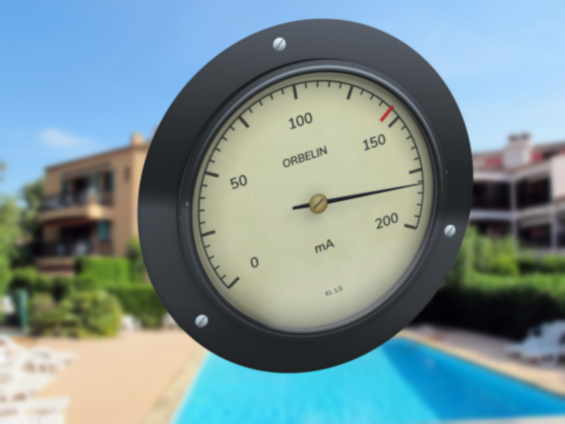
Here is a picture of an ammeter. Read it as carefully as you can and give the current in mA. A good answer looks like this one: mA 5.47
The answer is mA 180
